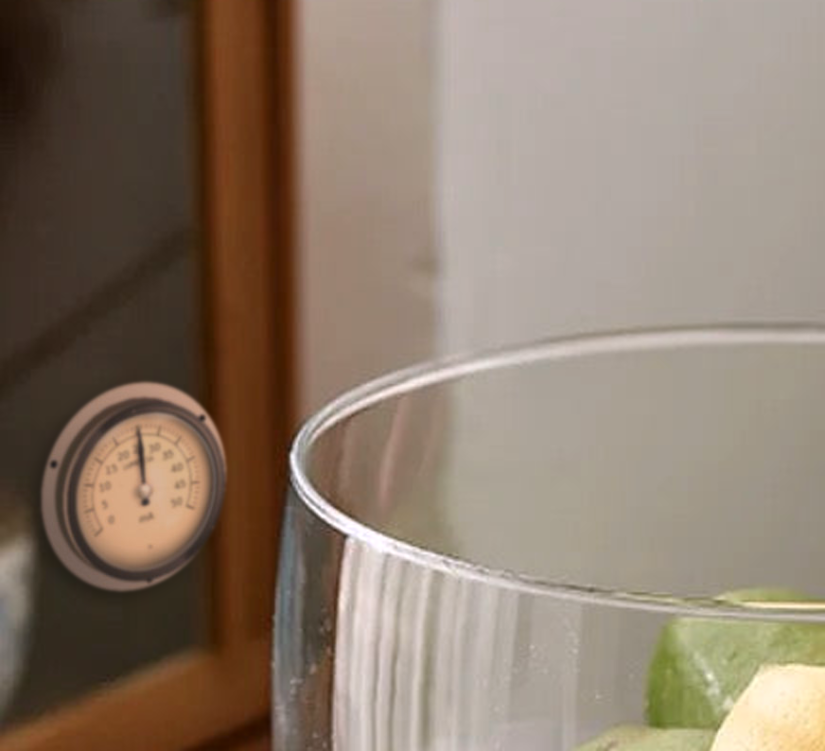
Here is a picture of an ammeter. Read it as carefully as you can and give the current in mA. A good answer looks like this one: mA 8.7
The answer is mA 25
